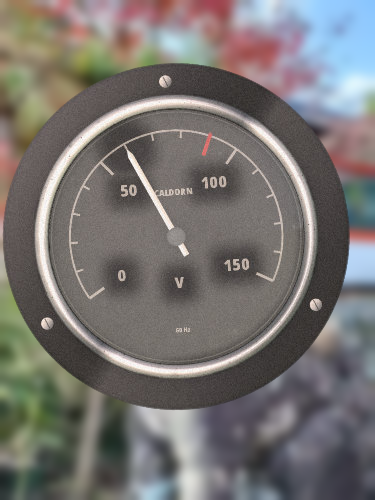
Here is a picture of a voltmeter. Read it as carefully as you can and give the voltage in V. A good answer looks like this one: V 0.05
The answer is V 60
